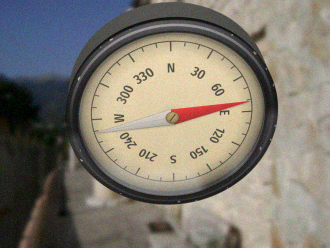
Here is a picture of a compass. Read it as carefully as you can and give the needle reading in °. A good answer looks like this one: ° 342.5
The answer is ° 80
